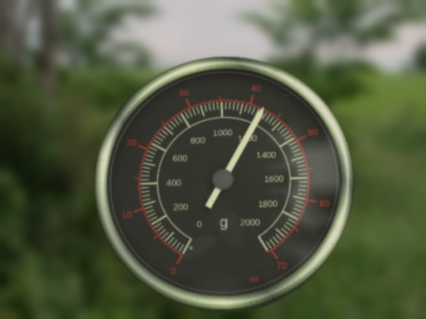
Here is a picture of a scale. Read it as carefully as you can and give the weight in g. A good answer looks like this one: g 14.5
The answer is g 1200
